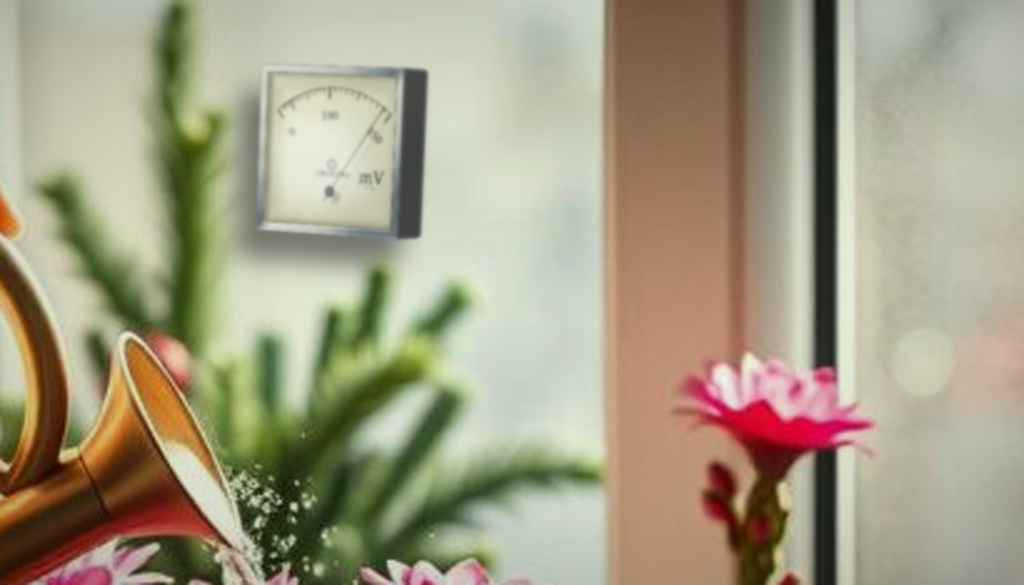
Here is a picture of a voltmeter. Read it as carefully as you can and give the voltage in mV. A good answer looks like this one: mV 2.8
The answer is mV 145
